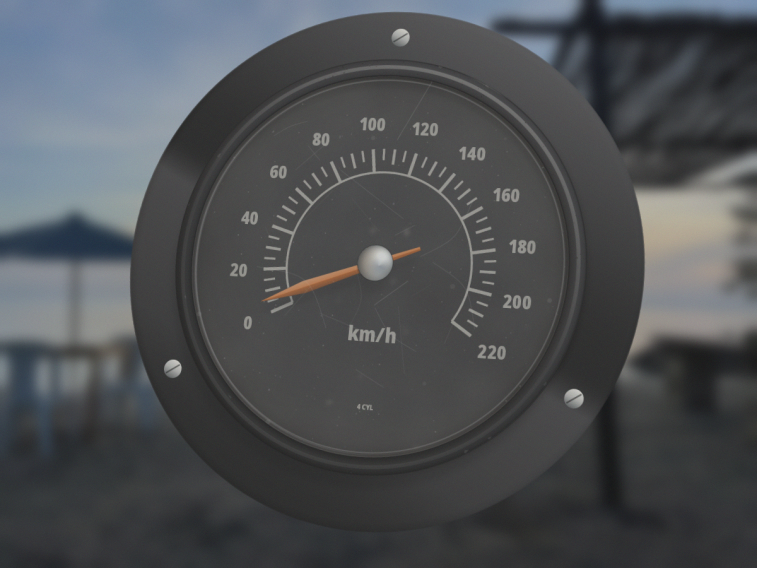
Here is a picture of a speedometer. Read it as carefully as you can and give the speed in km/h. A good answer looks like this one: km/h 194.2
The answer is km/h 5
